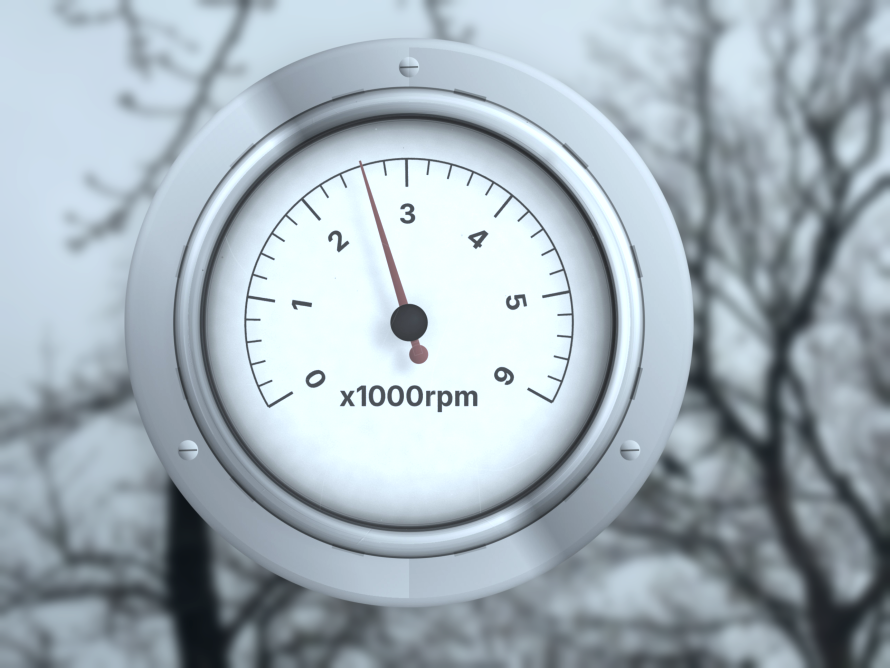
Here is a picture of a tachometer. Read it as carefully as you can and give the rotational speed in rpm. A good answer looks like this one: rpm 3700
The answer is rpm 2600
